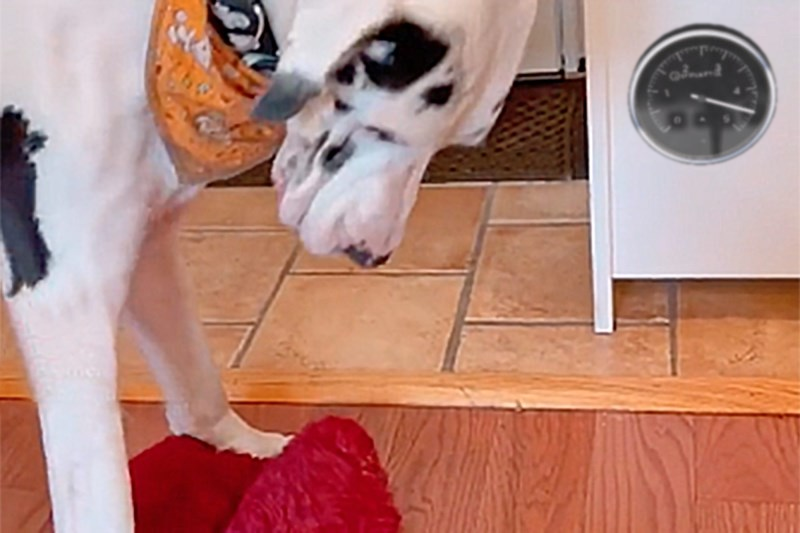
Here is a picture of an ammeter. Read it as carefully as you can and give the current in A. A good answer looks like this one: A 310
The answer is A 4.5
